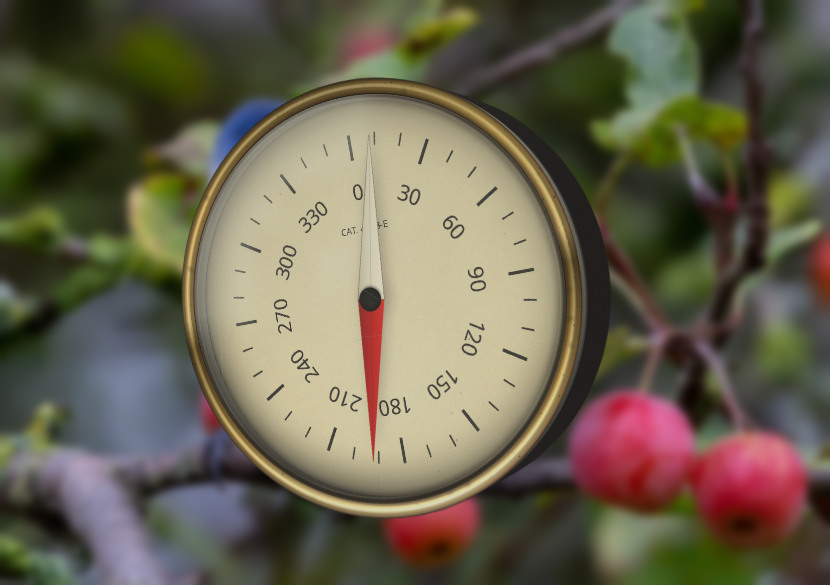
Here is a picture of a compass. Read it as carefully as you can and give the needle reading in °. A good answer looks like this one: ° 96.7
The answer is ° 190
